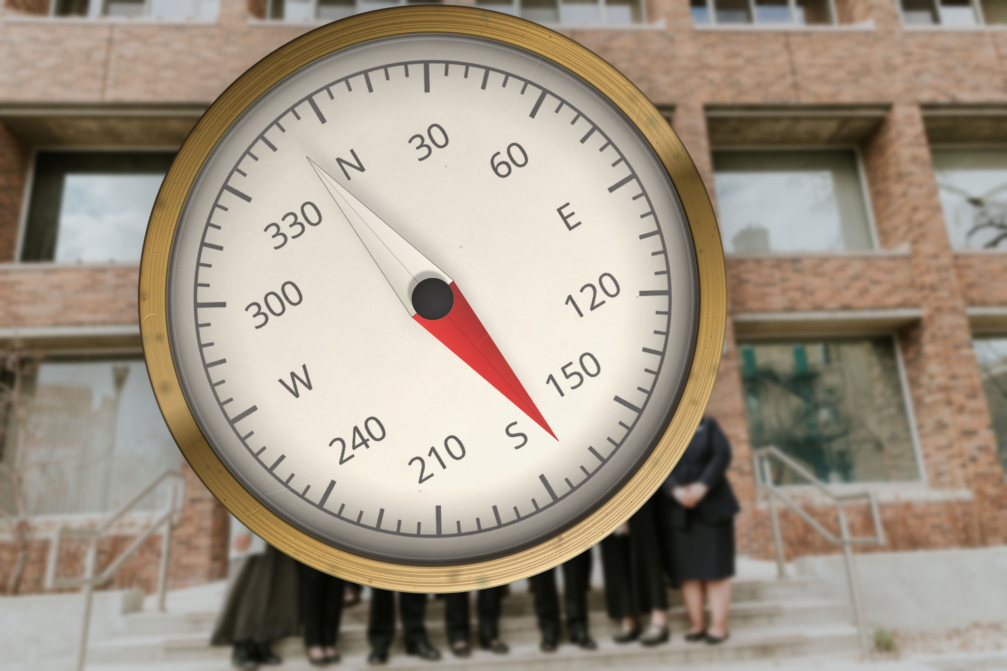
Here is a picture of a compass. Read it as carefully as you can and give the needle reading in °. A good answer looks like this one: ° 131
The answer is ° 170
